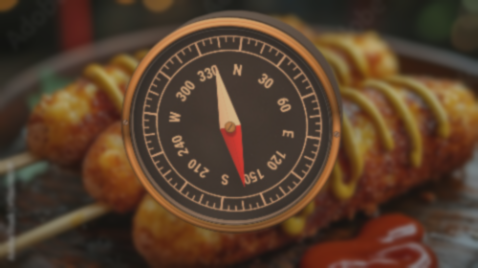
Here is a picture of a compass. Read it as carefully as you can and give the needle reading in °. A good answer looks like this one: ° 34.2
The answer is ° 160
